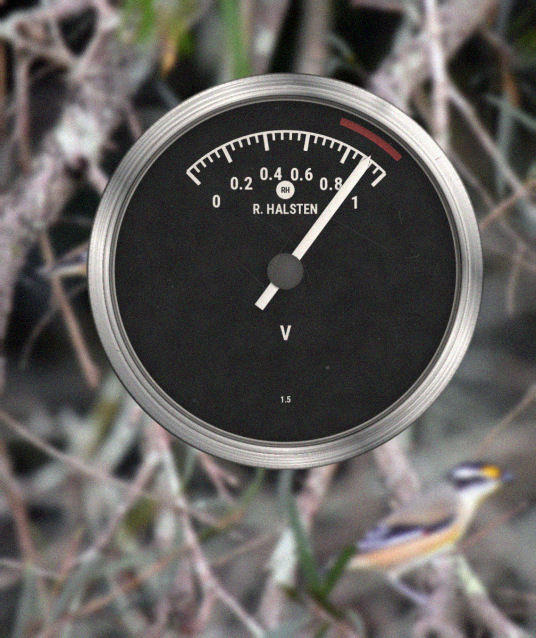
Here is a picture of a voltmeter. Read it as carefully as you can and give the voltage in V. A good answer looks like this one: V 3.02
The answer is V 0.9
